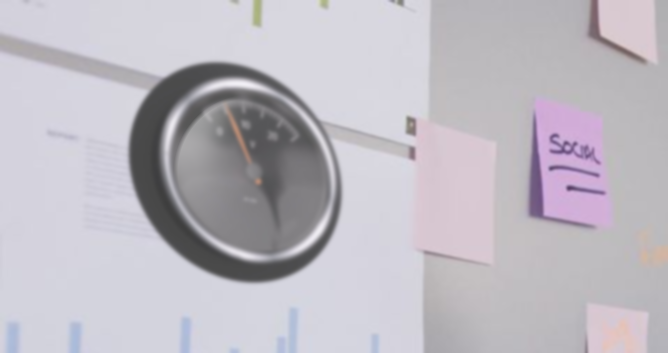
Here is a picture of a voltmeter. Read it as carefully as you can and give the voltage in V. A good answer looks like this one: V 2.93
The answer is V 5
